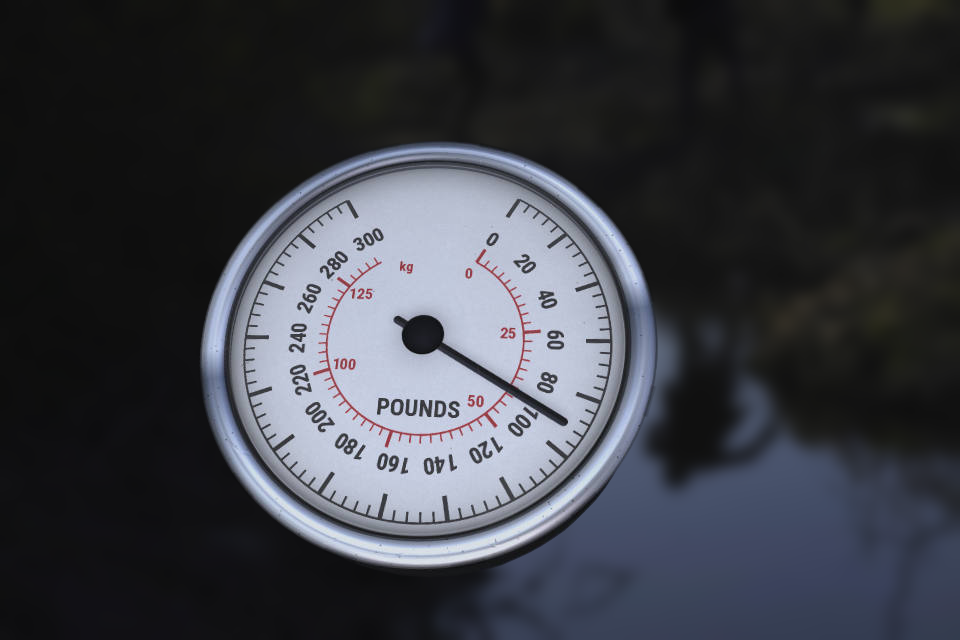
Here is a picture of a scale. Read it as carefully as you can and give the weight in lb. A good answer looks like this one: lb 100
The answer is lb 92
